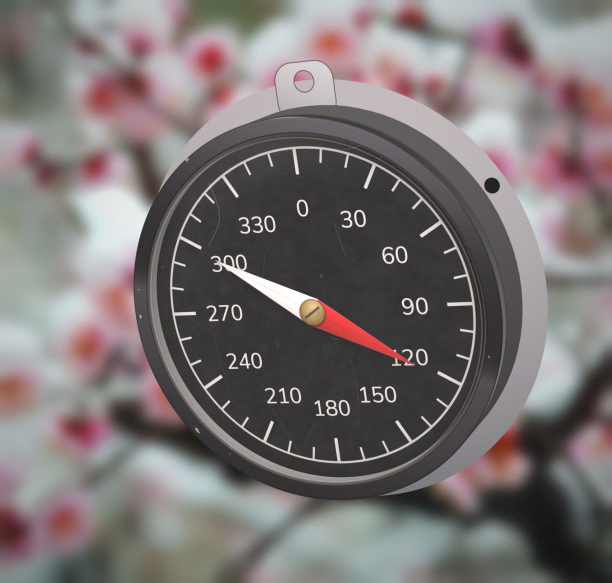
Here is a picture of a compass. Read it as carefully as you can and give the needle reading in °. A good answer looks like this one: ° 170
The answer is ° 120
